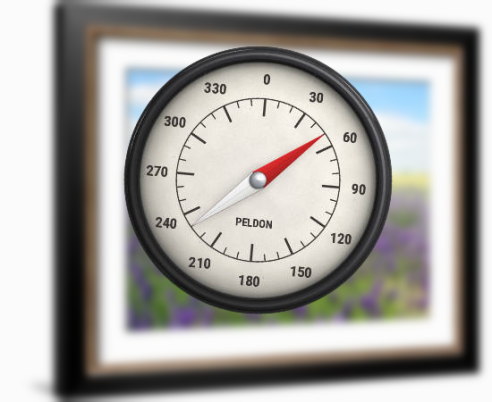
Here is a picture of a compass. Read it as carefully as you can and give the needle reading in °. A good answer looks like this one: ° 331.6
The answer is ° 50
